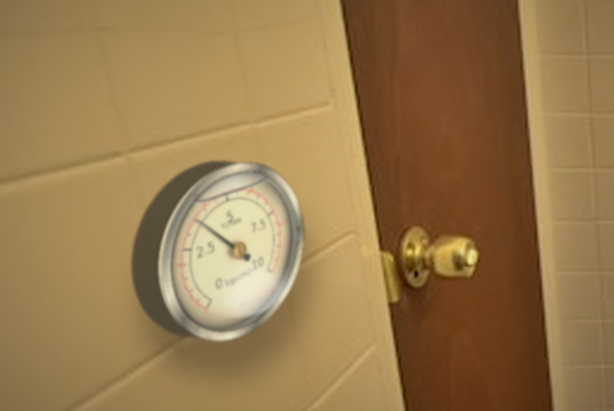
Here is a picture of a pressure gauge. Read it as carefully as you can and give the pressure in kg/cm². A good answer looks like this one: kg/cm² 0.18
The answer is kg/cm² 3.5
